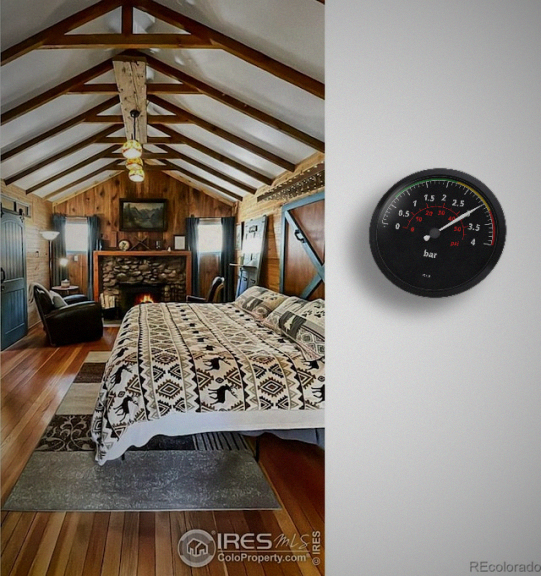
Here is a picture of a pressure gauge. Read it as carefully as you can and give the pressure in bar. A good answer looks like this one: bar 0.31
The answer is bar 3
